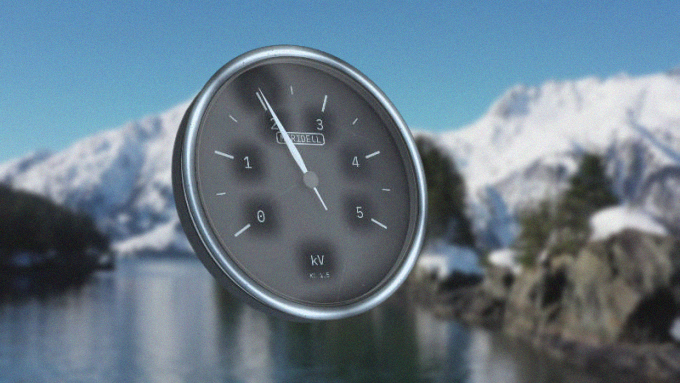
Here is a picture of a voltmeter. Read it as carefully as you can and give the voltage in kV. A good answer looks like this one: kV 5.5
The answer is kV 2
